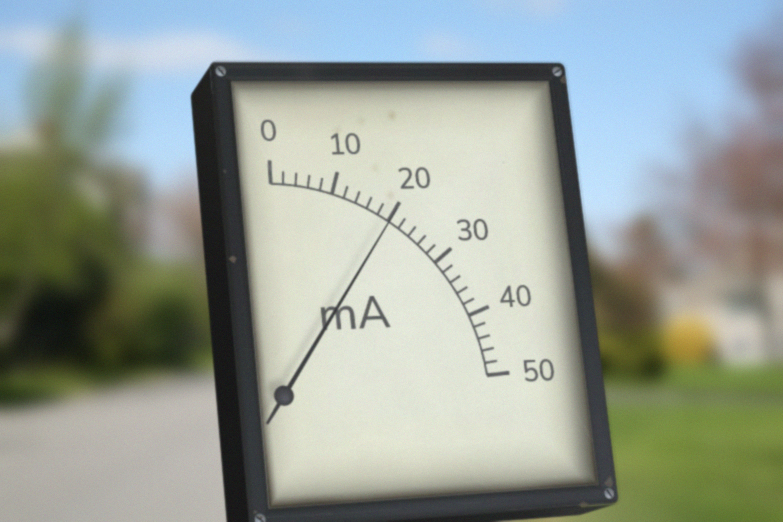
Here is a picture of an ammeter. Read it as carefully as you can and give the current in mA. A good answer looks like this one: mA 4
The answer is mA 20
